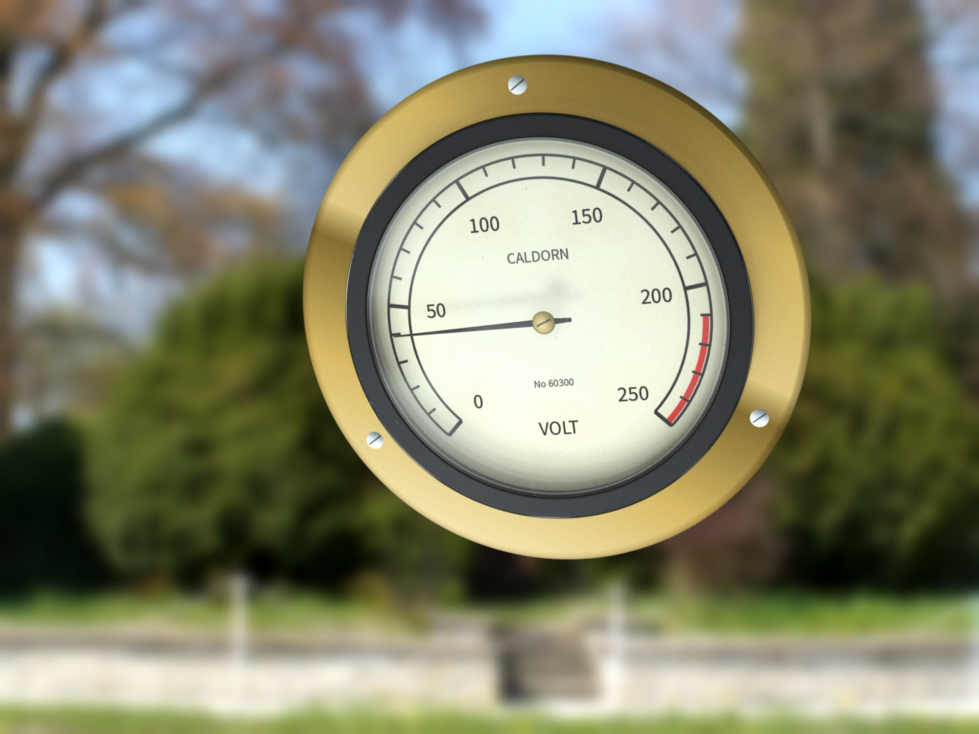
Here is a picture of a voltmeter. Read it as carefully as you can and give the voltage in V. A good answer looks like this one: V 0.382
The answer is V 40
